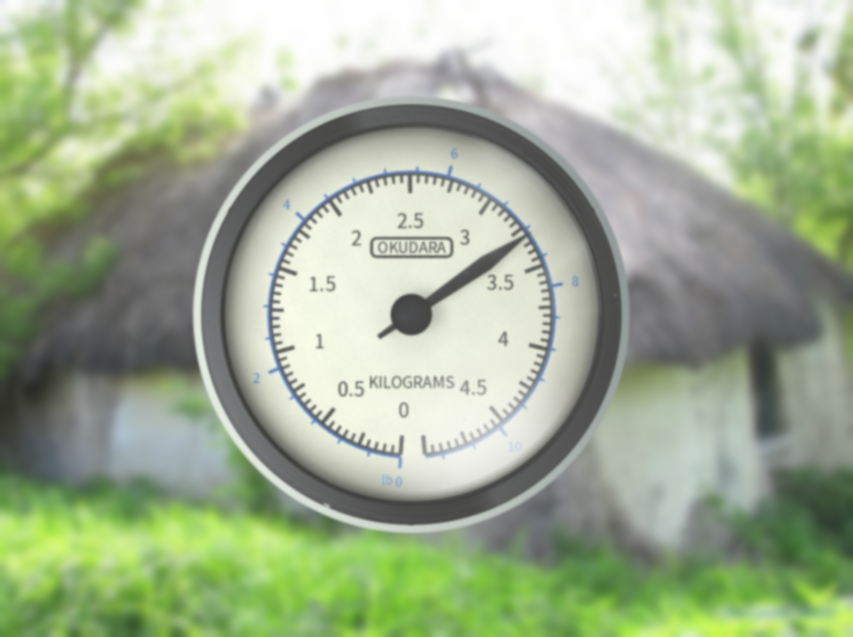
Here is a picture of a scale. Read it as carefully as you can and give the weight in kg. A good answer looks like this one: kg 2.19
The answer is kg 3.3
